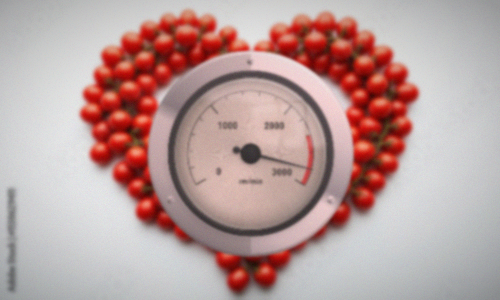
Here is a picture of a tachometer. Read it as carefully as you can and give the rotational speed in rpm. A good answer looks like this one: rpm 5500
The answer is rpm 2800
